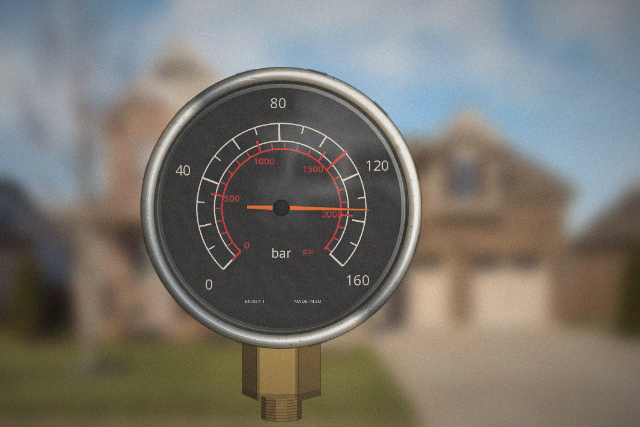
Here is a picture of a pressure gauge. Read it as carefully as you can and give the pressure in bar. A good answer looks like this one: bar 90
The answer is bar 135
